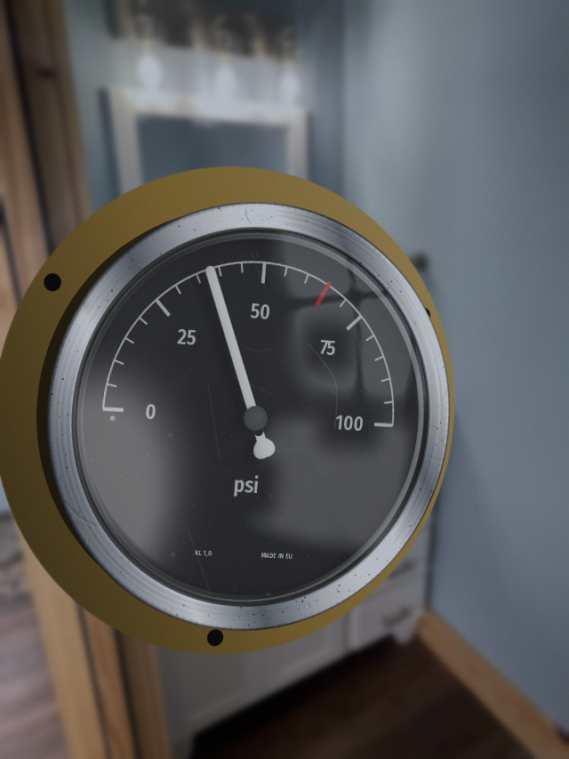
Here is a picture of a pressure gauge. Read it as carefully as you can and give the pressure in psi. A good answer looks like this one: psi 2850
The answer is psi 37.5
